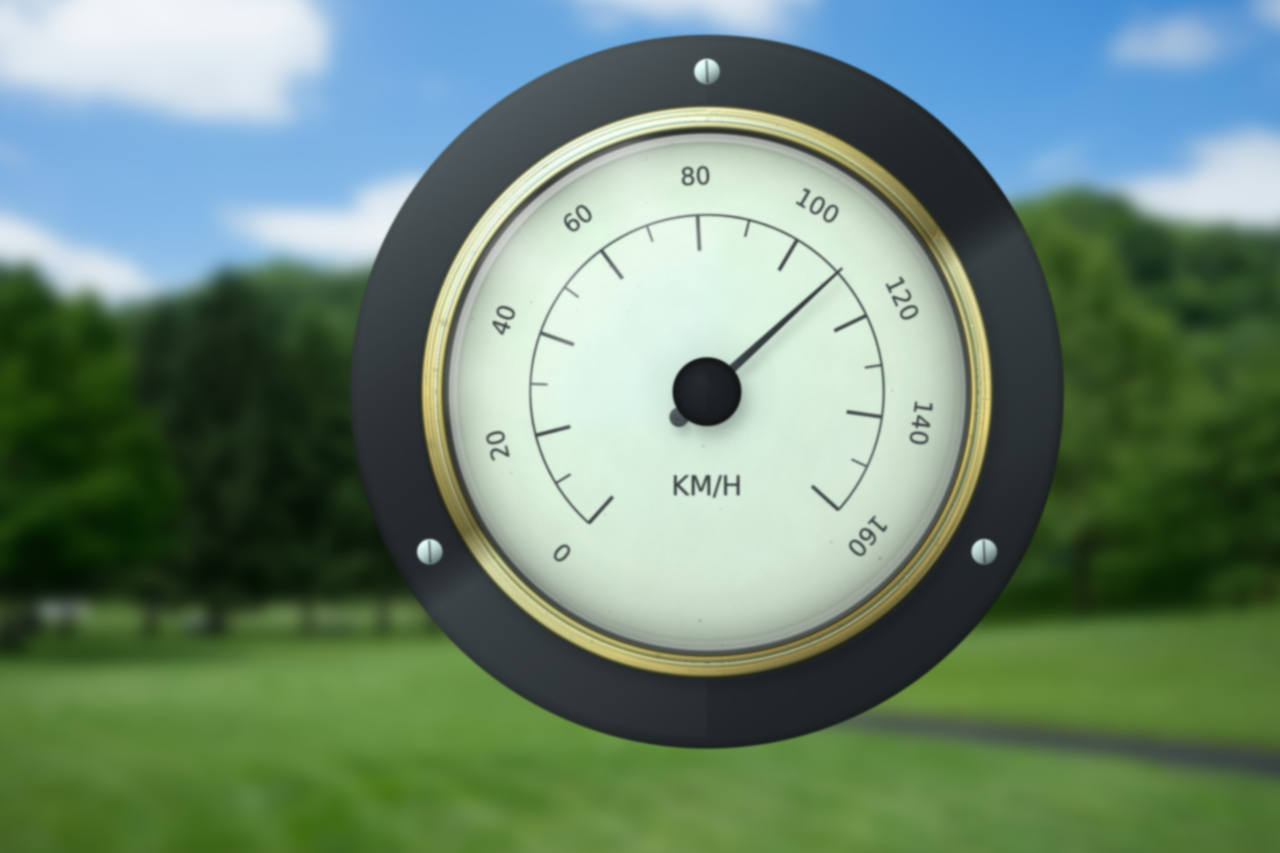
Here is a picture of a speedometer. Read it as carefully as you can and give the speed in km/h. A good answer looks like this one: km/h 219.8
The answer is km/h 110
